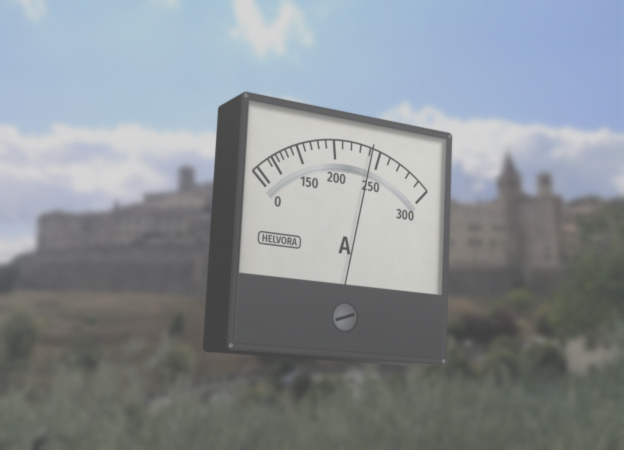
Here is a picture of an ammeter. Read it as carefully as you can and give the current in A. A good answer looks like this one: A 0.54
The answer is A 240
